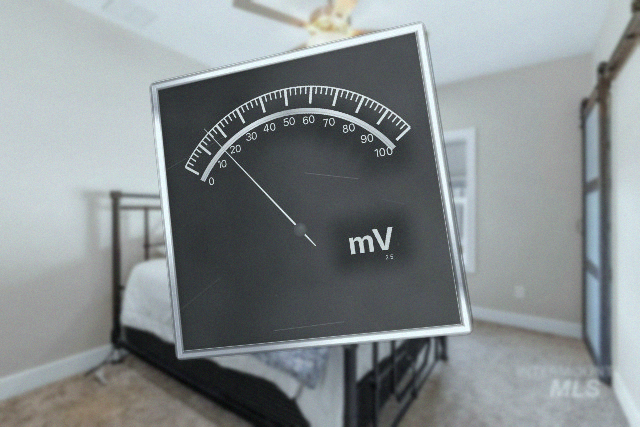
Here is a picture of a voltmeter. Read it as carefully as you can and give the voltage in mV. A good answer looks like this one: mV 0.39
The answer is mV 16
